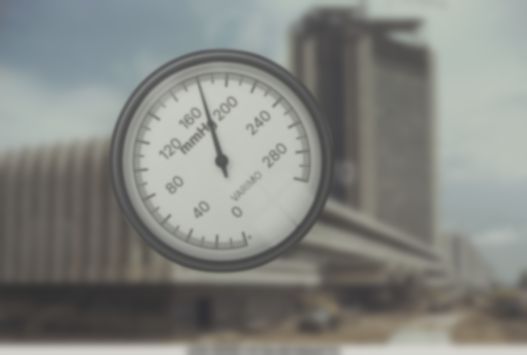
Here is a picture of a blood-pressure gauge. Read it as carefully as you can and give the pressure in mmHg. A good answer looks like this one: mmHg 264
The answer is mmHg 180
